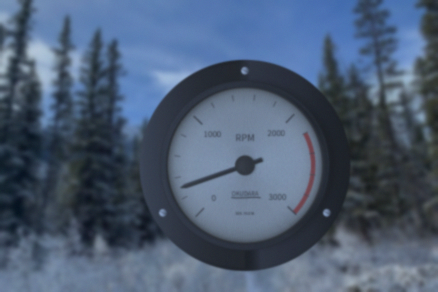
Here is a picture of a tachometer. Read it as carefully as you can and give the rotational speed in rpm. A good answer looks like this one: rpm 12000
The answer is rpm 300
